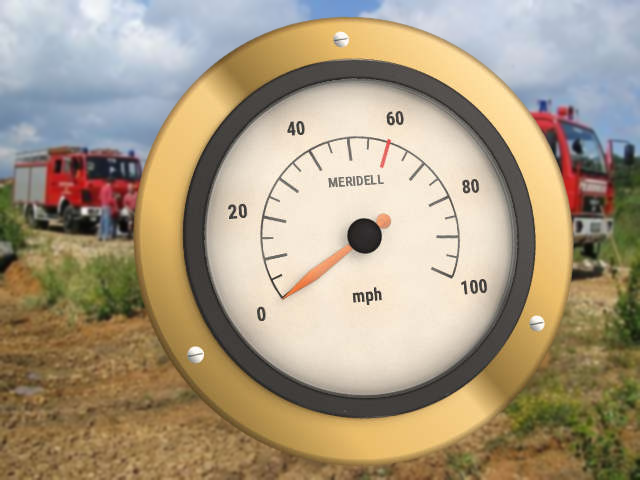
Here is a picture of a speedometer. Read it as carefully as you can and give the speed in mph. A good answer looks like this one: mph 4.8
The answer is mph 0
